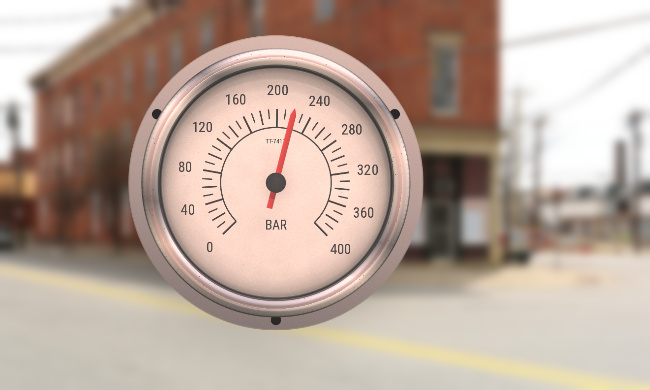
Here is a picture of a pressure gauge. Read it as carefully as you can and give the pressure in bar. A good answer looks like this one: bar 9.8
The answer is bar 220
